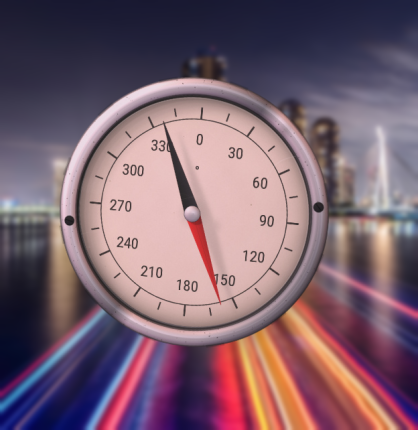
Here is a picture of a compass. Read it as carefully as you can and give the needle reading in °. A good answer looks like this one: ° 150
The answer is ° 157.5
